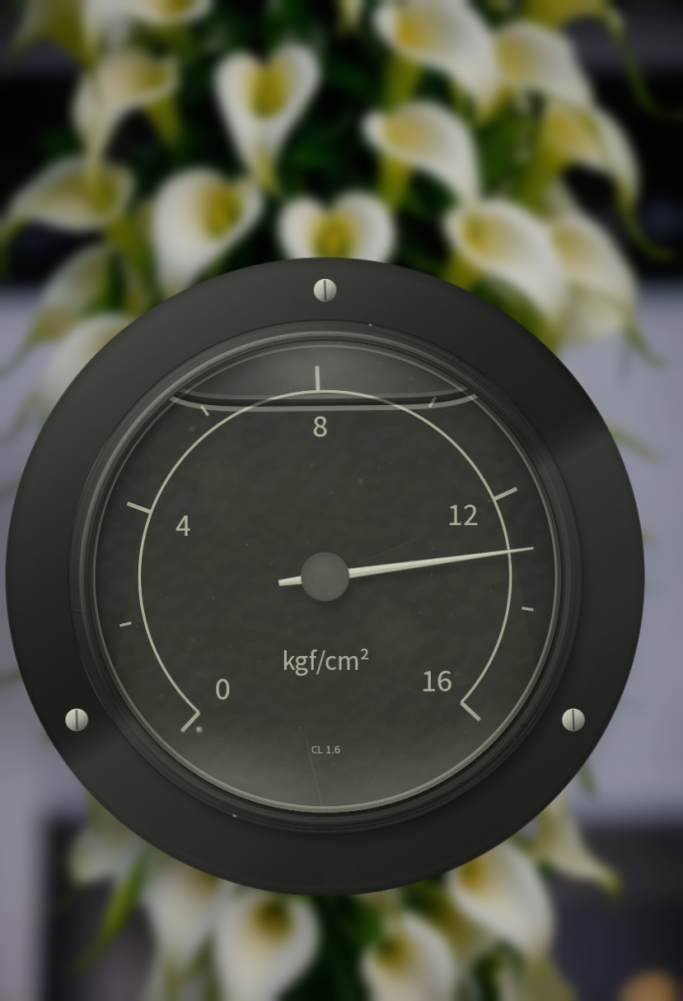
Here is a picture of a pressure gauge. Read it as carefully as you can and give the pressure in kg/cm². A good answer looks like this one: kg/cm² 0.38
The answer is kg/cm² 13
